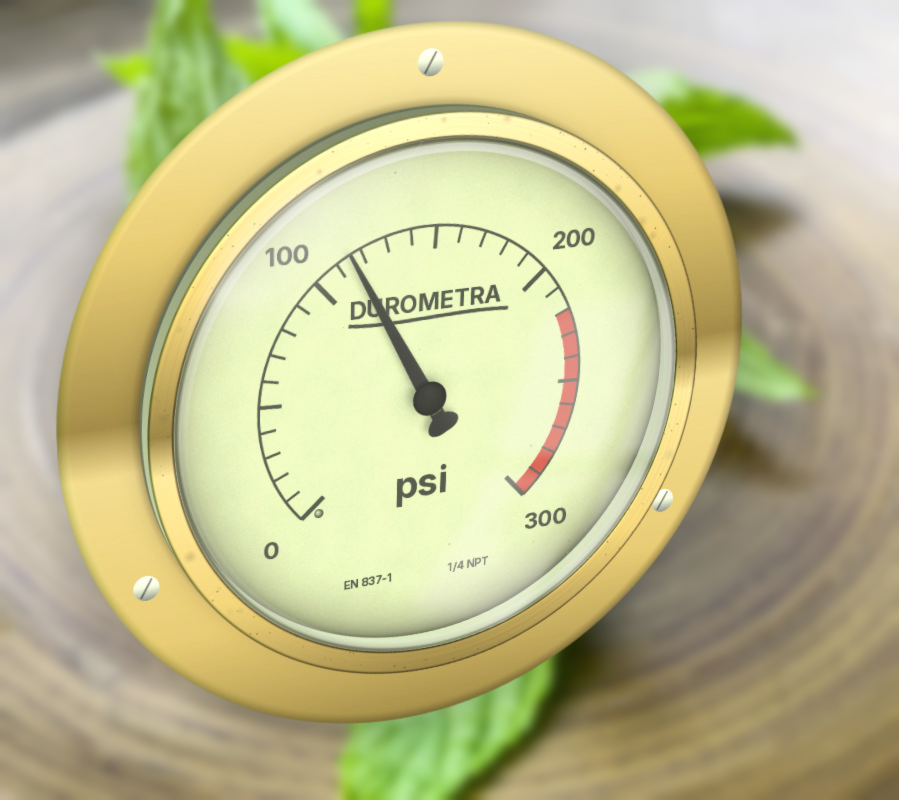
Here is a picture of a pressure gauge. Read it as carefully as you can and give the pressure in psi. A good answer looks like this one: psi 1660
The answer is psi 115
